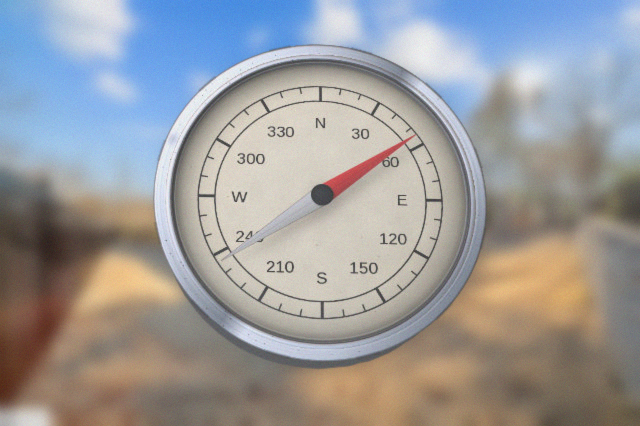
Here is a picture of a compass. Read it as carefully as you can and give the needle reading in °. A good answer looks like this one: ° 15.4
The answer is ° 55
